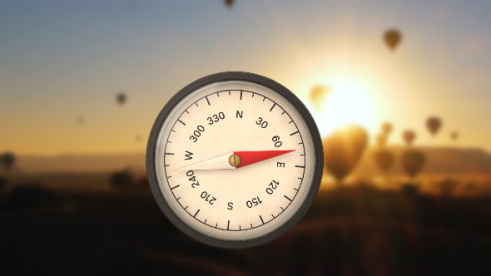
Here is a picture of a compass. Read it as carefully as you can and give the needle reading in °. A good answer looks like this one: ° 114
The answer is ° 75
